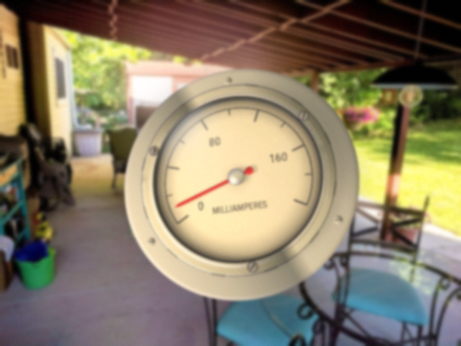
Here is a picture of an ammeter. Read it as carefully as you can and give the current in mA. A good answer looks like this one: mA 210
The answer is mA 10
